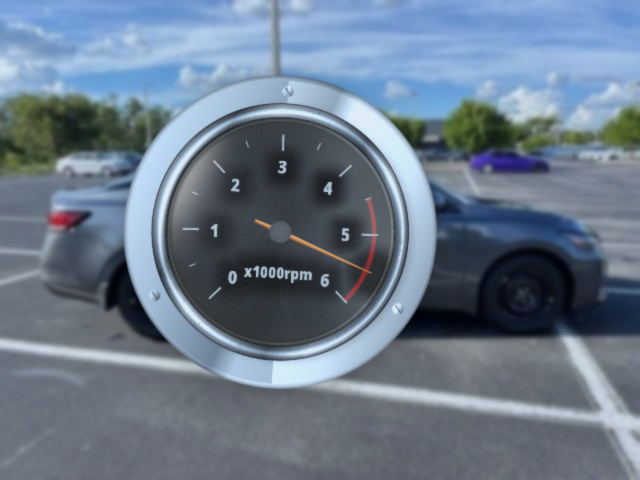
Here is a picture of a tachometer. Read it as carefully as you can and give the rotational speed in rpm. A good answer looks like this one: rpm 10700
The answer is rpm 5500
